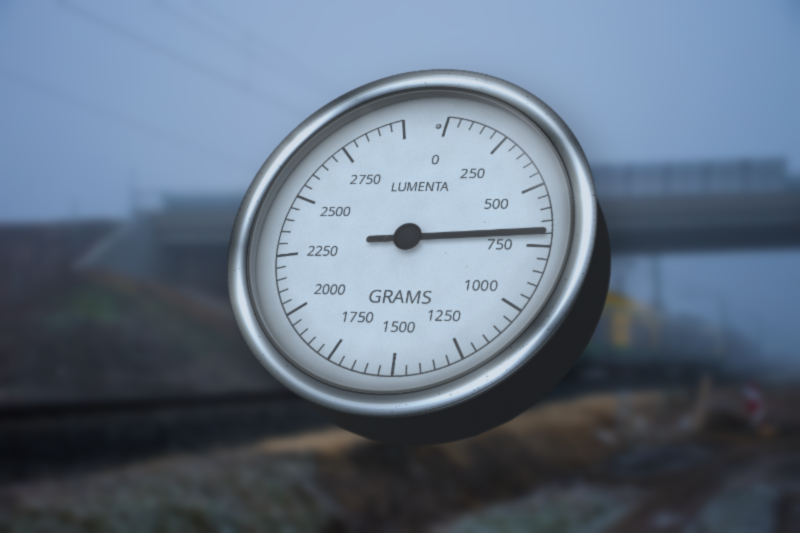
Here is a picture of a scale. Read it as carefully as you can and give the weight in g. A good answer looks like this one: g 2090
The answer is g 700
